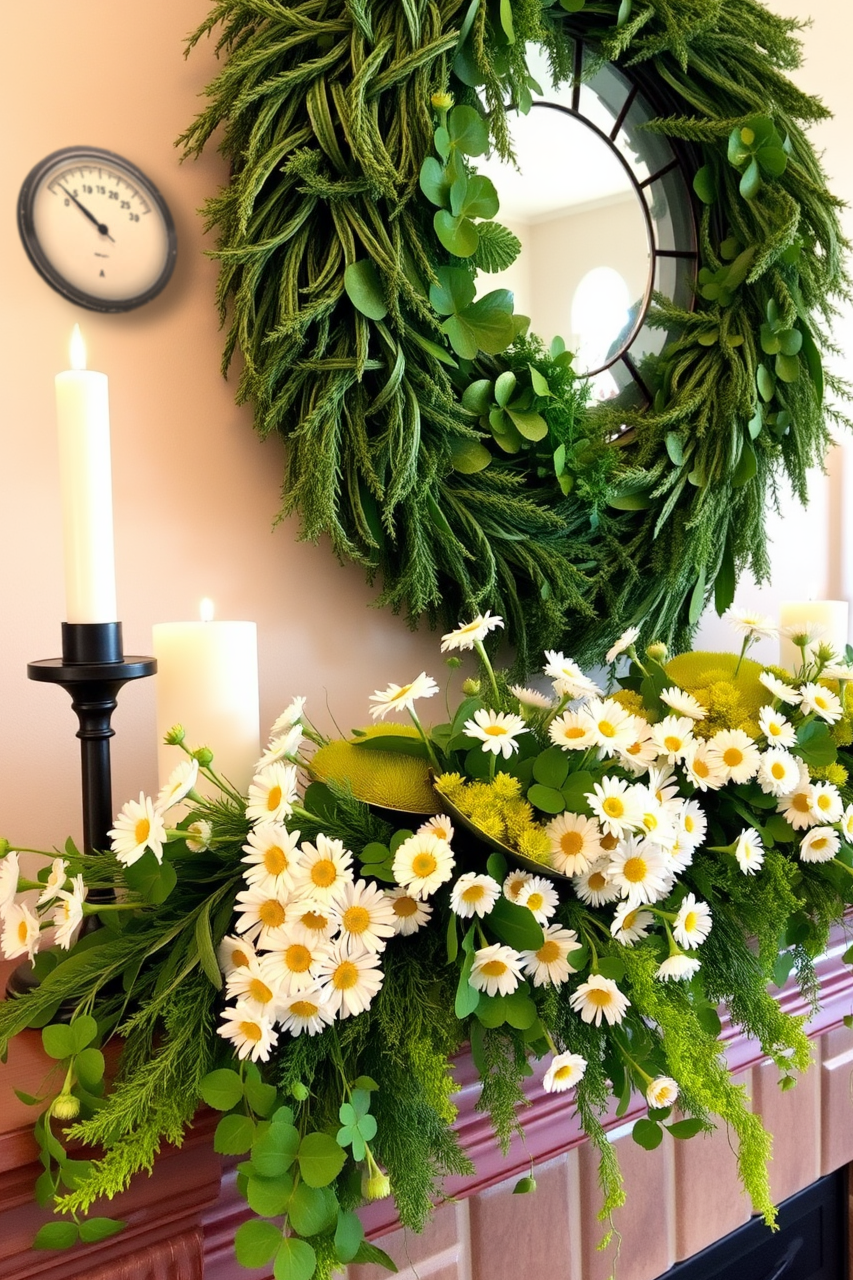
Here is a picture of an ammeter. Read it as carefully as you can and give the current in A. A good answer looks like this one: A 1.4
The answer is A 2.5
